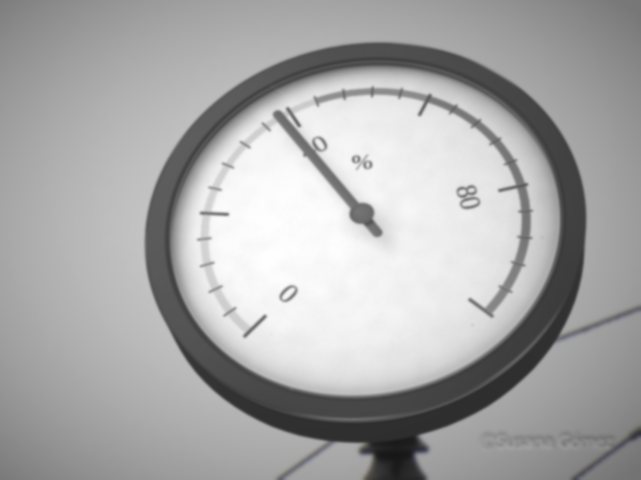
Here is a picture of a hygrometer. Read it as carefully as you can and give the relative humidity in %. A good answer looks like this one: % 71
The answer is % 38
